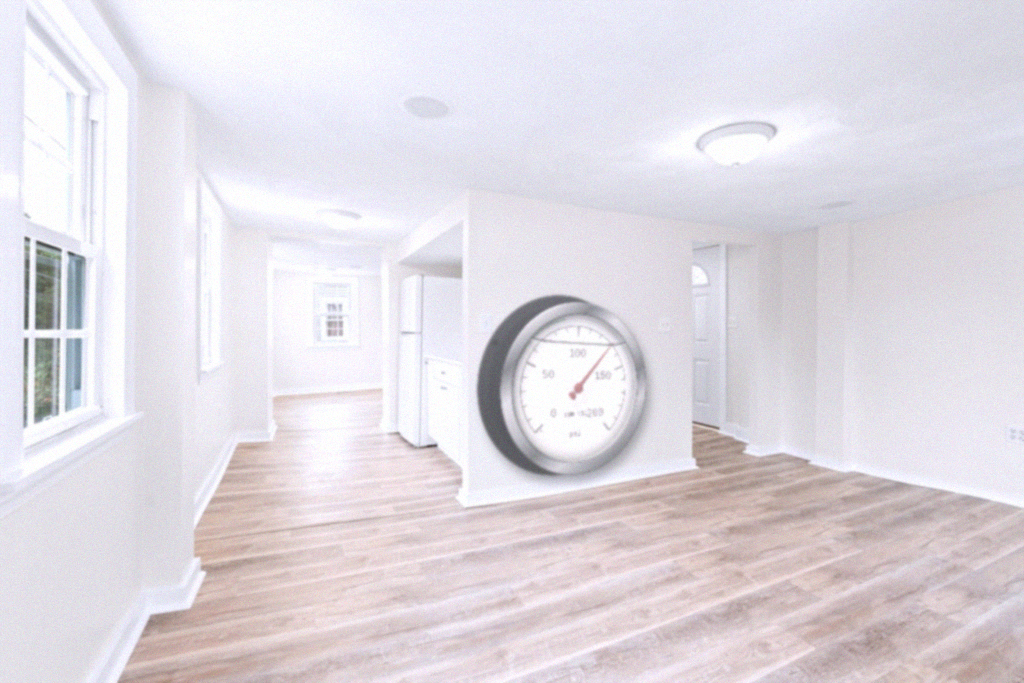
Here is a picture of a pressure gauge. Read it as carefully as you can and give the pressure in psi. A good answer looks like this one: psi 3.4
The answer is psi 130
